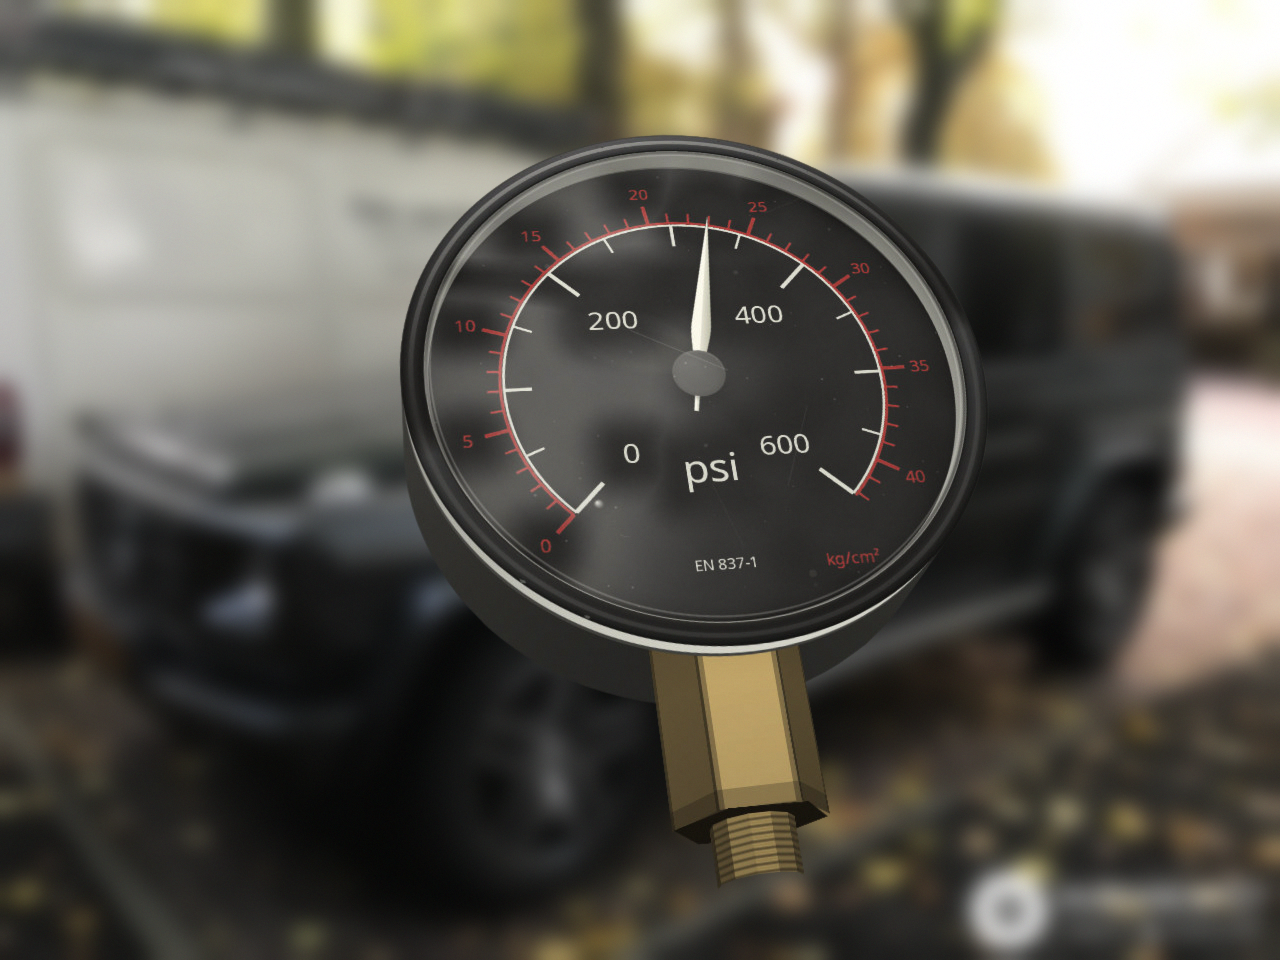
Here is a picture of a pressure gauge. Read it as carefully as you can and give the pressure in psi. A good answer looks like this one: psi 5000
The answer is psi 325
